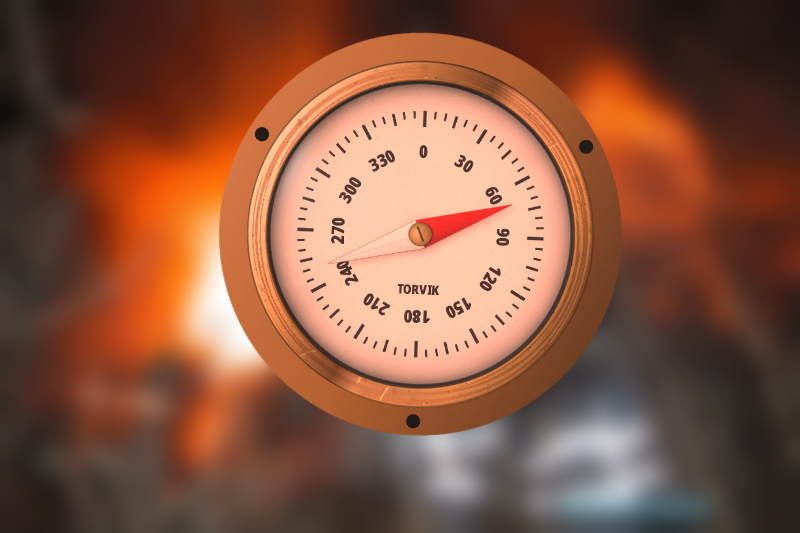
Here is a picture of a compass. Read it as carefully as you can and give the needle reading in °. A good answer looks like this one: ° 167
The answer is ° 70
